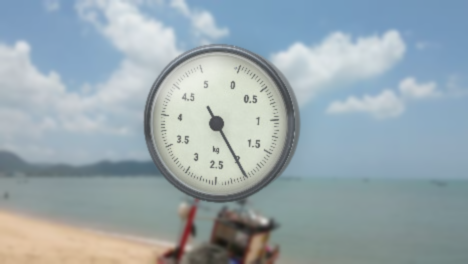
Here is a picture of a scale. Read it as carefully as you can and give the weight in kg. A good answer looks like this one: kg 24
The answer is kg 2
